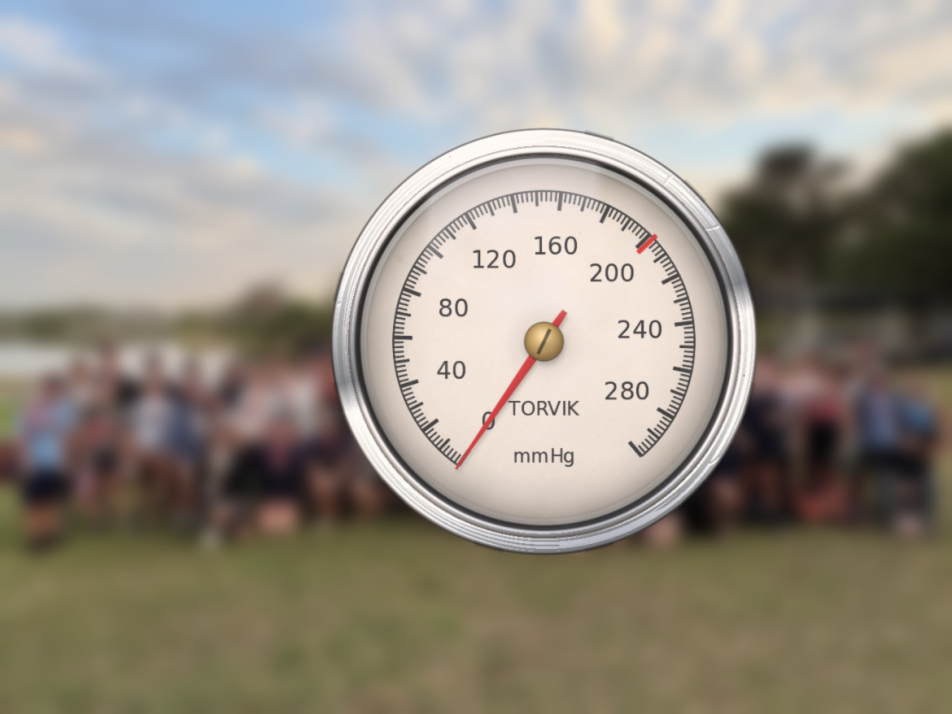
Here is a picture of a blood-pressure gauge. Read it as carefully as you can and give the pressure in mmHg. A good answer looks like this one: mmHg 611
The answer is mmHg 0
